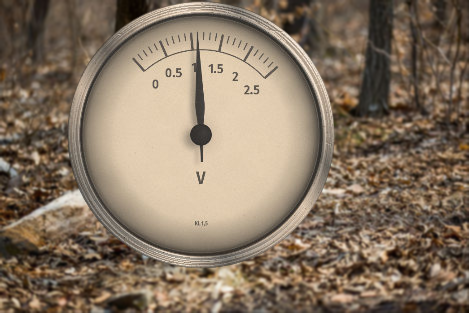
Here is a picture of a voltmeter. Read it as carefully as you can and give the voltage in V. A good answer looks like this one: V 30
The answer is V 1.1
